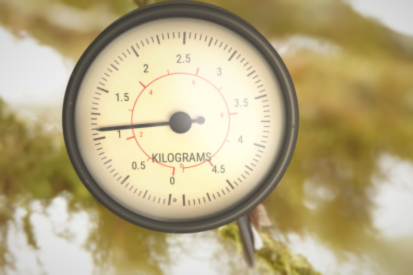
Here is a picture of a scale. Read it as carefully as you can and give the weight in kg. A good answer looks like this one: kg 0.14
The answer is kg 1.1
